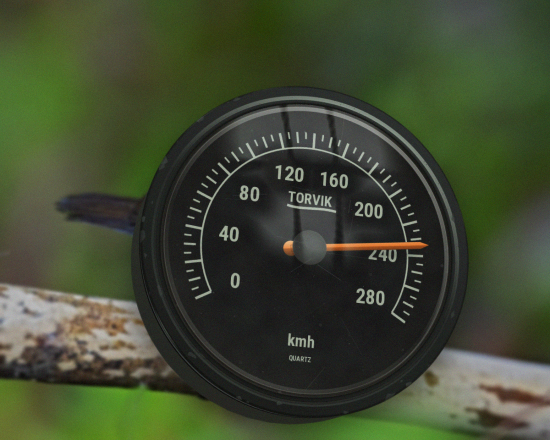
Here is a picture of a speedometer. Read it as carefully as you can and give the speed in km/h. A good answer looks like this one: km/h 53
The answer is km/h 235
